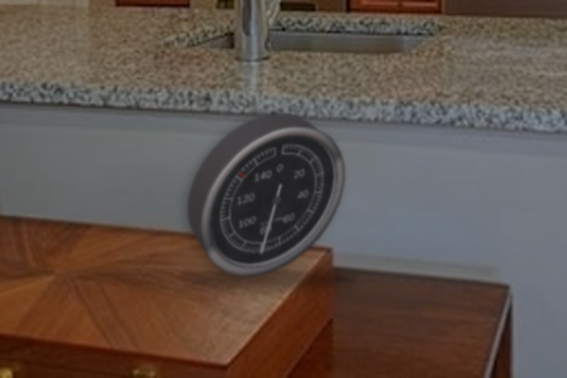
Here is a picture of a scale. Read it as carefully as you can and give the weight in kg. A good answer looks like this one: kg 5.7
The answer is kg 80
